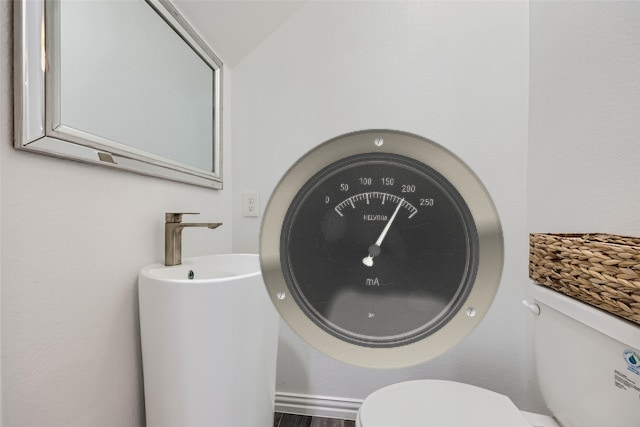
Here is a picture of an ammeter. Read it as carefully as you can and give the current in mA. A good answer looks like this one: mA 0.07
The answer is mA 200
